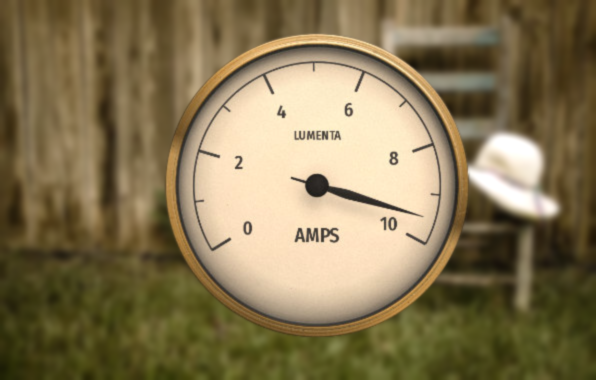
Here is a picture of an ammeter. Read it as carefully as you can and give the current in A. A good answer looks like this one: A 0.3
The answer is A 9.5
